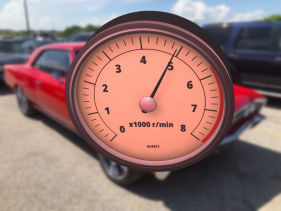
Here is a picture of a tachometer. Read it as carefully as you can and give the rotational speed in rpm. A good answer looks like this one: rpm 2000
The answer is rpm 4900
